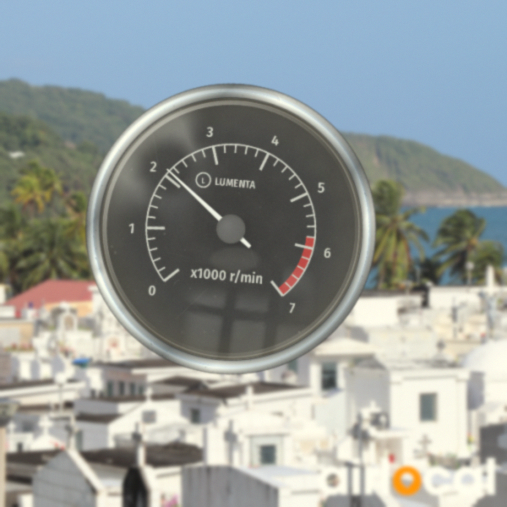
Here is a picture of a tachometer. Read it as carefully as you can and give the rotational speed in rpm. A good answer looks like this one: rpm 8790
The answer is rpm 2100
